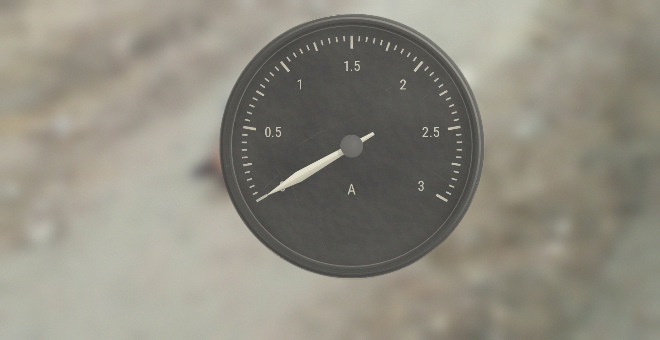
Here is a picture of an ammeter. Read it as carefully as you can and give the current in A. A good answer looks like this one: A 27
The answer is A 0
